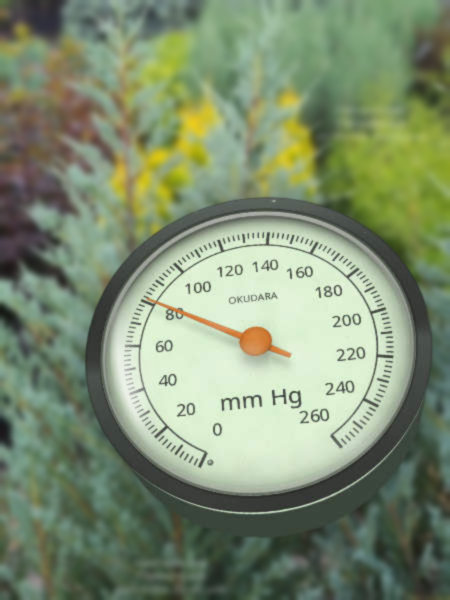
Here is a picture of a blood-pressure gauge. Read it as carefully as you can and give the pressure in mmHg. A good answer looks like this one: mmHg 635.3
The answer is mmHg 80
